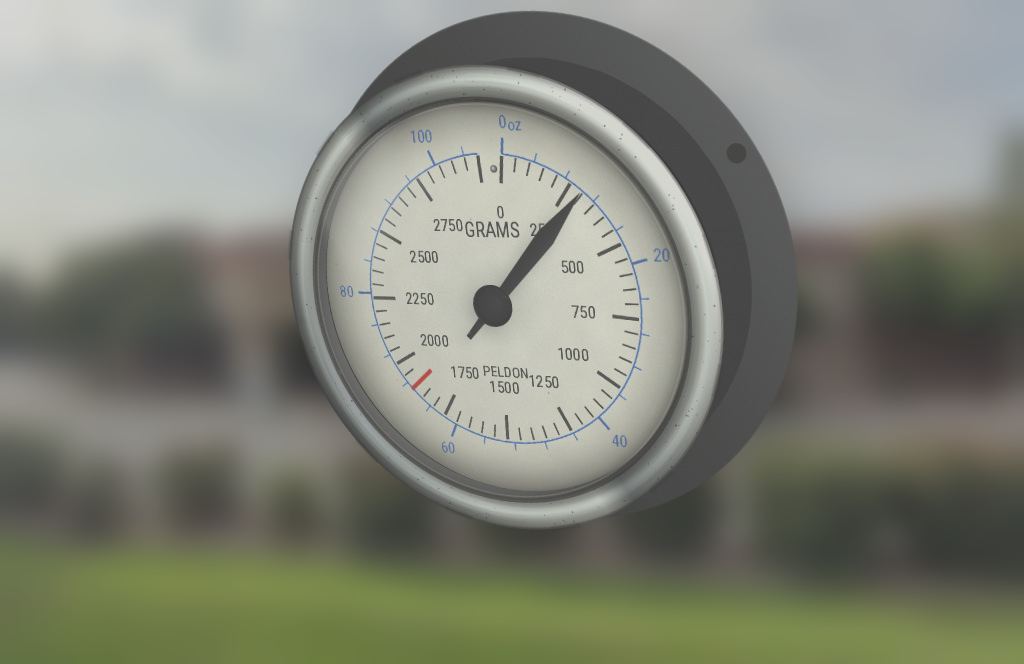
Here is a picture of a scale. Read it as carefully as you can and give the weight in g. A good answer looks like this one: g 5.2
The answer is g 300
